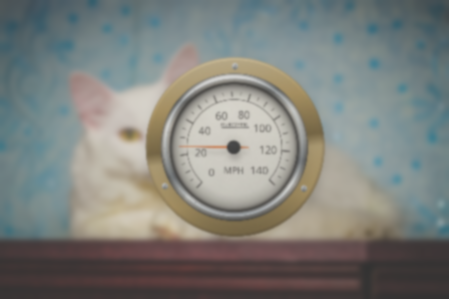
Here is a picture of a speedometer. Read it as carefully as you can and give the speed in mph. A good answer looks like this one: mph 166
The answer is mph 25
